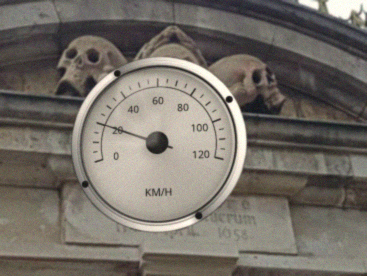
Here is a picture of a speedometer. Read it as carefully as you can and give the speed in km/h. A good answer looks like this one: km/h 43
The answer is km/h 20
